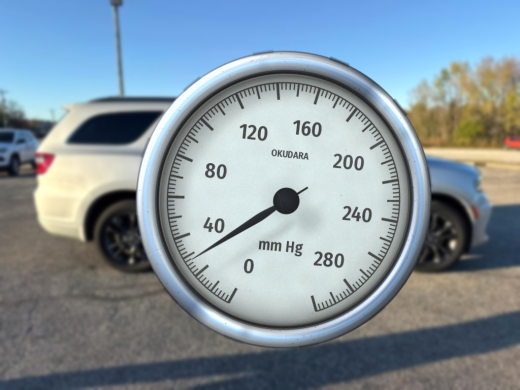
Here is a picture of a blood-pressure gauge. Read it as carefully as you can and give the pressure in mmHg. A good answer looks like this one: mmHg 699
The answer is mmHg 28
